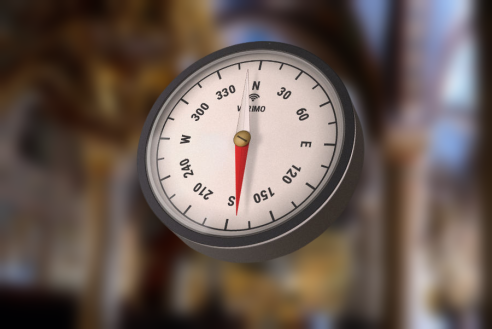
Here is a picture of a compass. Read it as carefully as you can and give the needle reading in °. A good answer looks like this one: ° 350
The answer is ° 172.5
